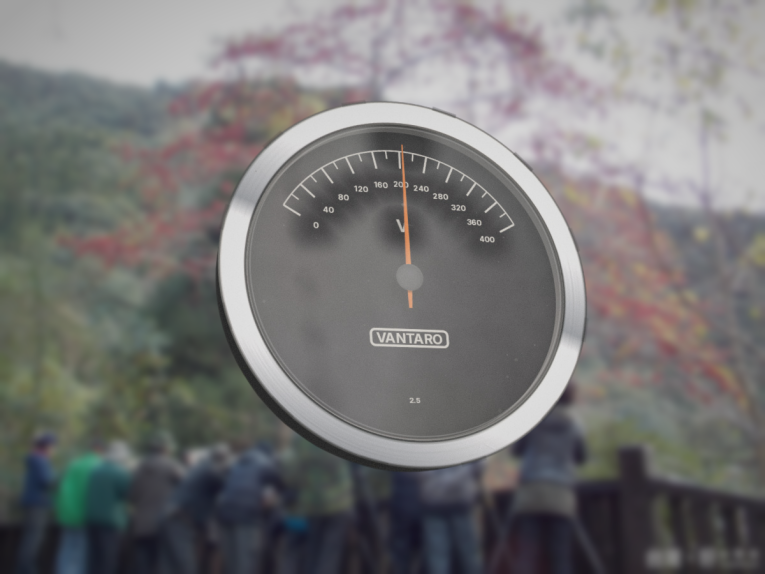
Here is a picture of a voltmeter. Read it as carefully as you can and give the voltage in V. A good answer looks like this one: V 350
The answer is V 200
